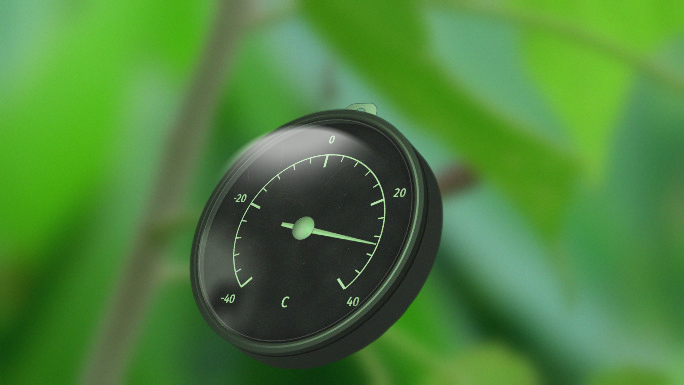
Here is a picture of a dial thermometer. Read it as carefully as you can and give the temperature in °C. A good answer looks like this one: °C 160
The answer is °C 30
